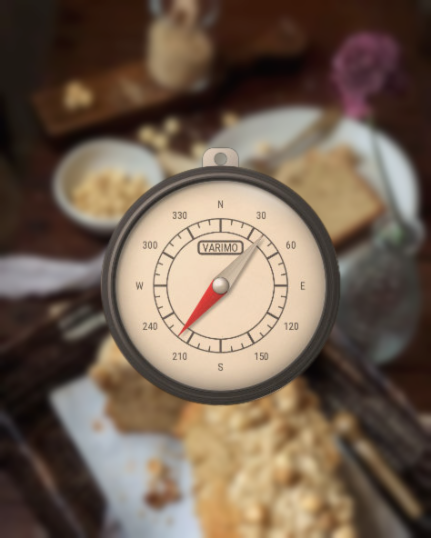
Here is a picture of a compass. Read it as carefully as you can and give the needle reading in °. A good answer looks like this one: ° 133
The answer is ° 220
